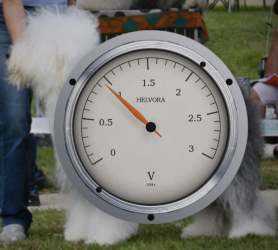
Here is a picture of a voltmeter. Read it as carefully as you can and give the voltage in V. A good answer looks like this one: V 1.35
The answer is V 0.95
